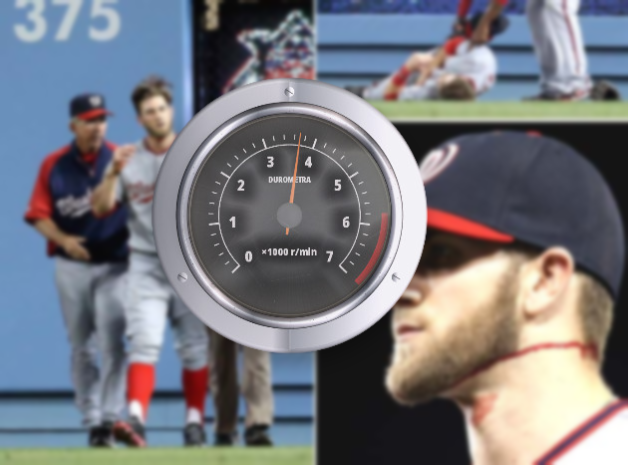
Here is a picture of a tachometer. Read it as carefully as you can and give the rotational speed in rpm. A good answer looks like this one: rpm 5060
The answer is rpm 3700
